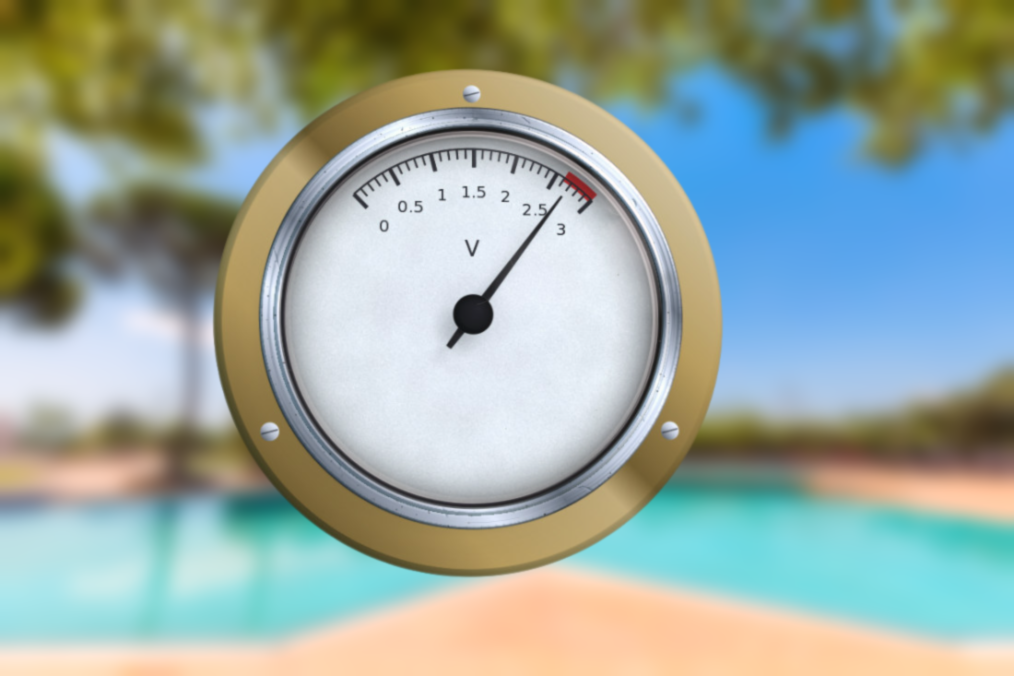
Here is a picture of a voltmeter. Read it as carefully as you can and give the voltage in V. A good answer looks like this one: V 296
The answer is V 2.7
